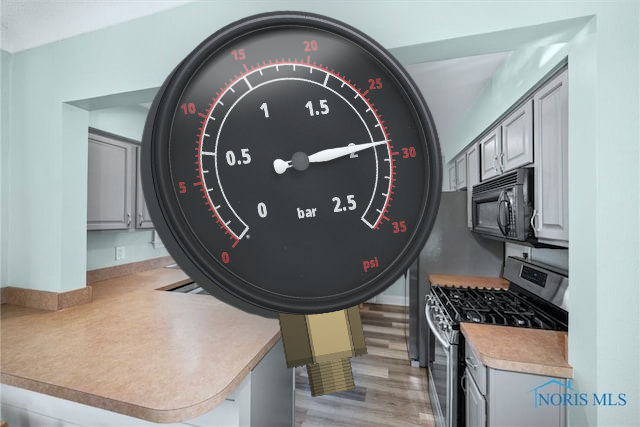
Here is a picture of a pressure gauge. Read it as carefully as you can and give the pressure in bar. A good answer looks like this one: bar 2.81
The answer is bar 2
